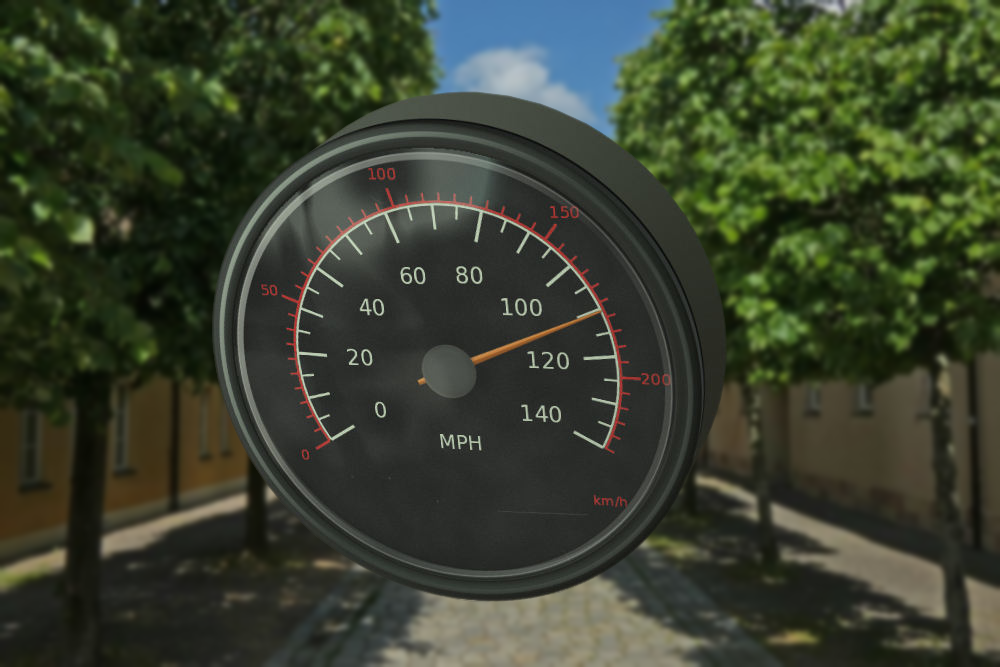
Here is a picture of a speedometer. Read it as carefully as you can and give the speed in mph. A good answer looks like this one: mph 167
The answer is mph 110
